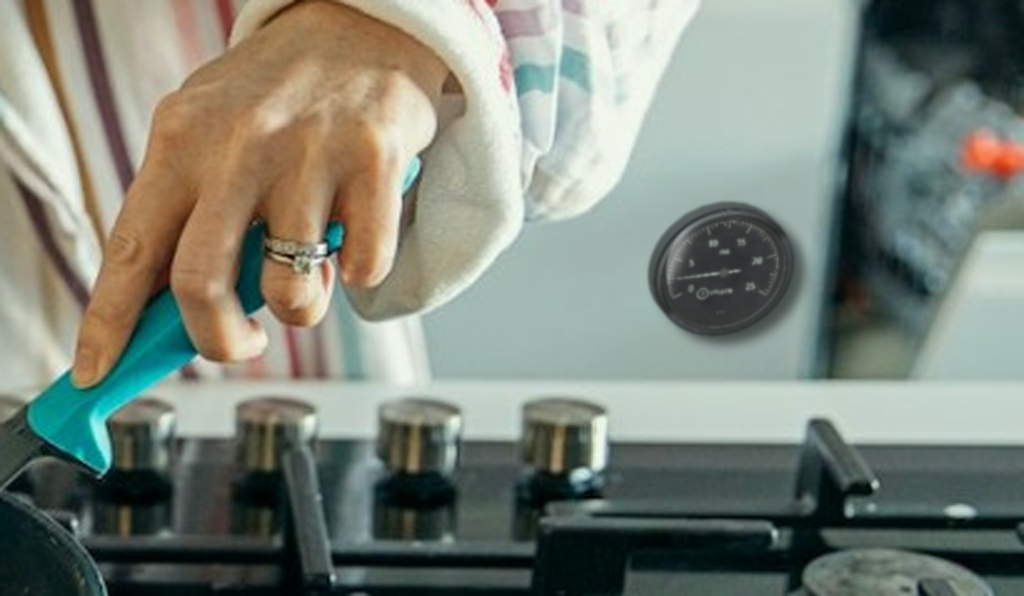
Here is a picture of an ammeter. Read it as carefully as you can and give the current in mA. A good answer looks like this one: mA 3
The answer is mA 2.5
